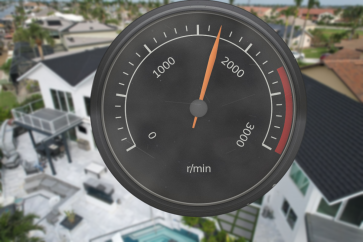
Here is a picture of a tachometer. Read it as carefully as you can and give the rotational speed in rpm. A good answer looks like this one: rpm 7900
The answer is rpm 1700
